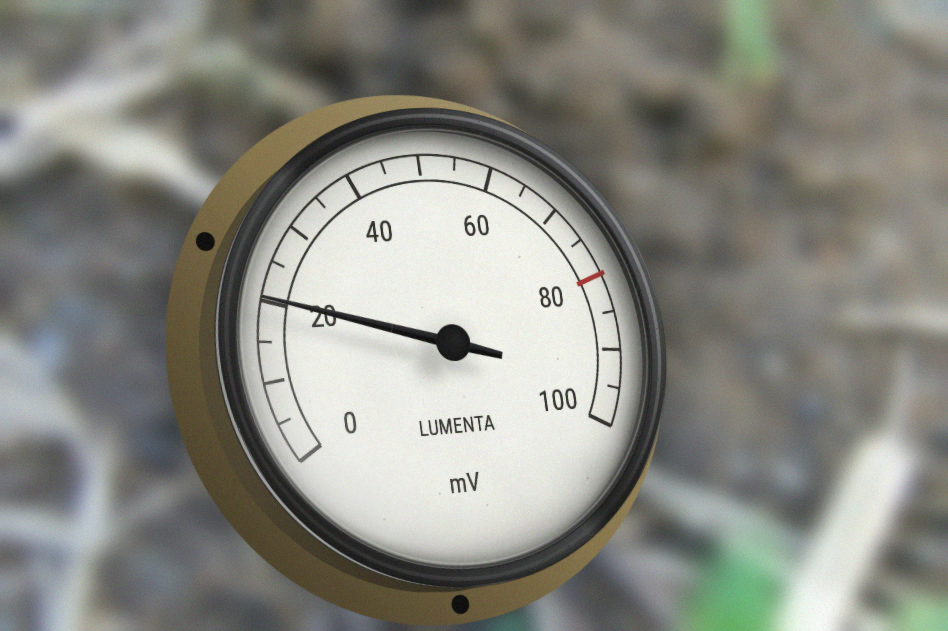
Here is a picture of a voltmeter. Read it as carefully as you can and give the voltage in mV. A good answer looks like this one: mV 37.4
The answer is mV 20
